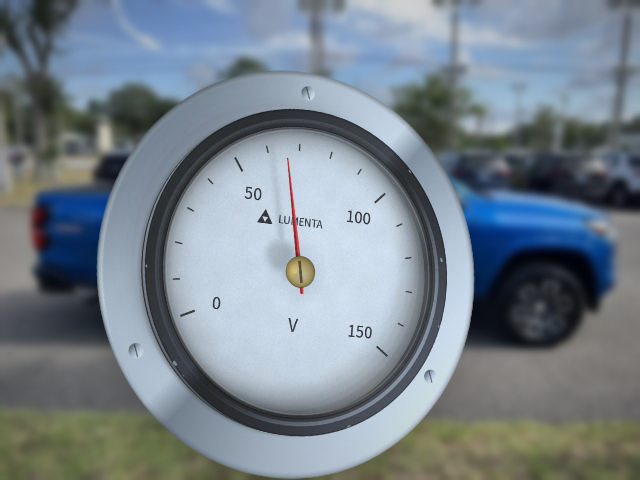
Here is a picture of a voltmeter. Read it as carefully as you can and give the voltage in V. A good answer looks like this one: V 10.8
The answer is V 65
